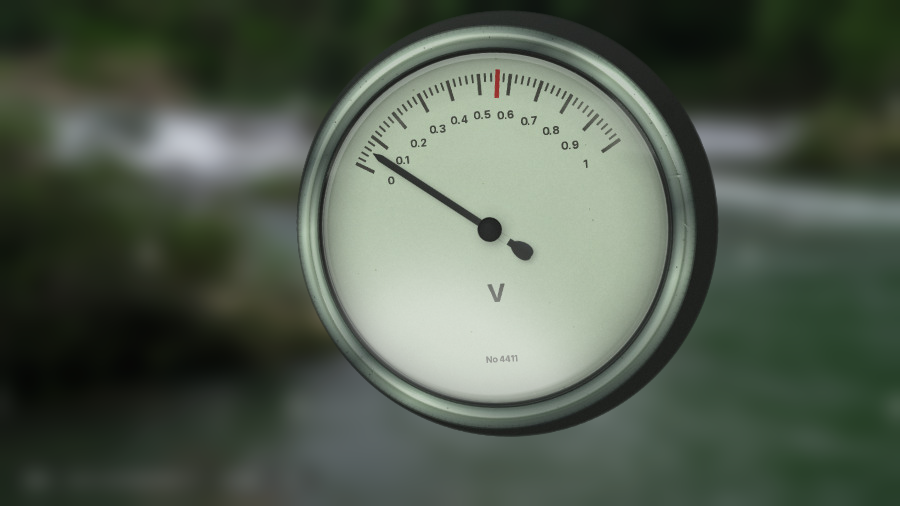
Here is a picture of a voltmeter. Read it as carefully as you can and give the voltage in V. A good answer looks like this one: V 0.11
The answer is V 0.06
